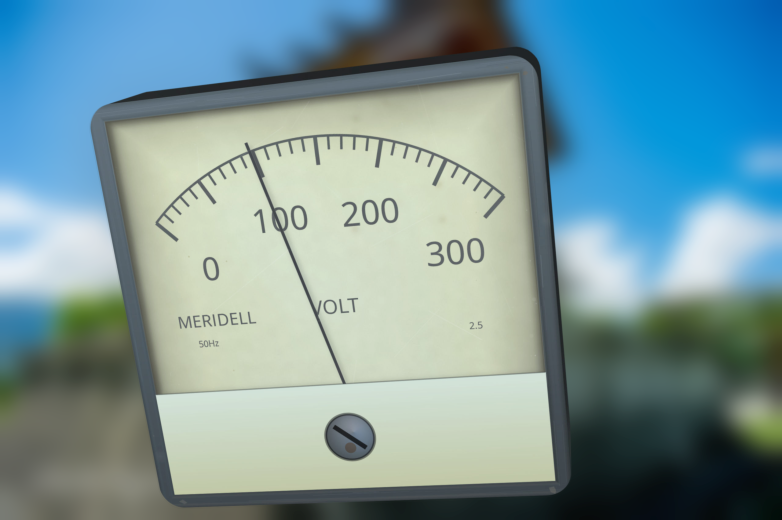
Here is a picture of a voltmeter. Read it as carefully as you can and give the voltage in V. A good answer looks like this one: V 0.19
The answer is V 100
